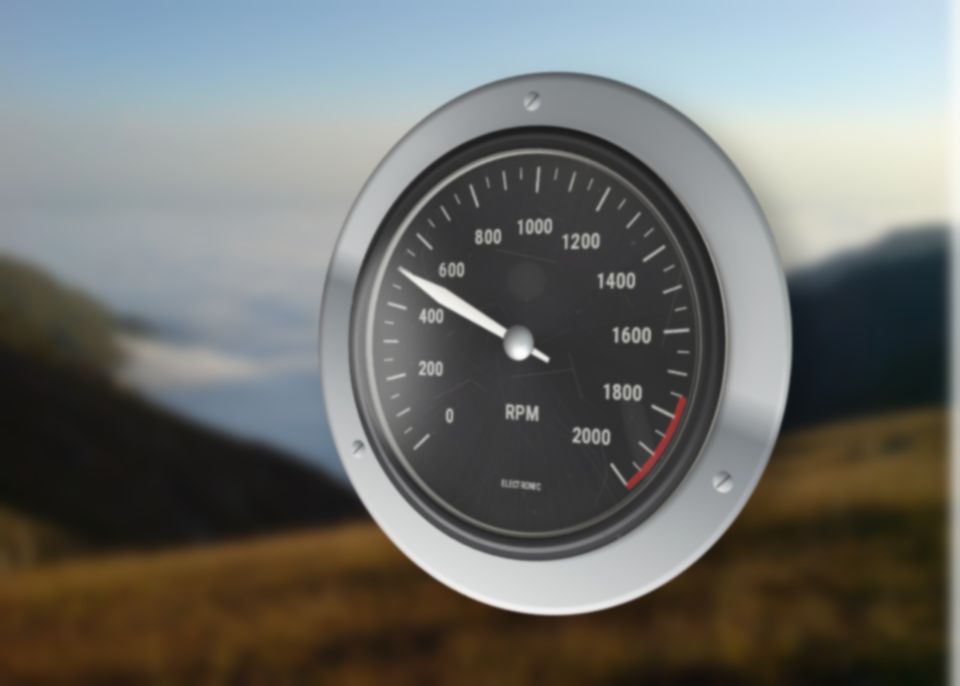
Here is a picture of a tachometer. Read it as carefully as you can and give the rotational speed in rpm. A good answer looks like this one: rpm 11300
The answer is rpm 500
